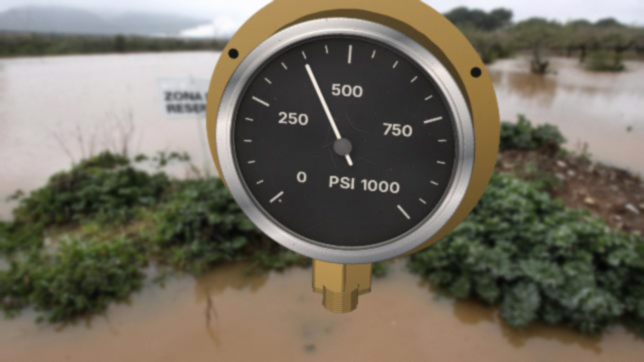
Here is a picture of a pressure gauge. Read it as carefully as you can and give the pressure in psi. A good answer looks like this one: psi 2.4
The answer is psi 400
